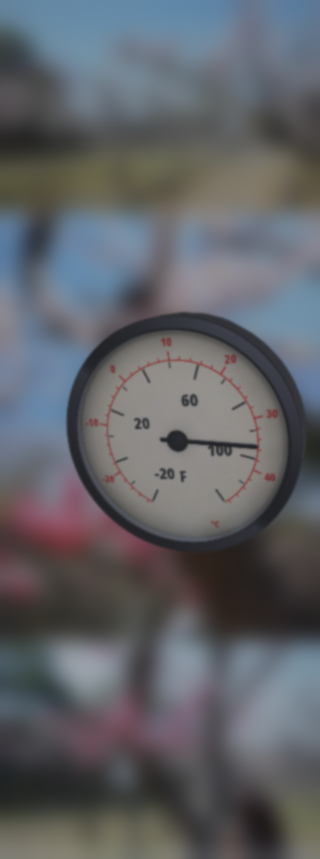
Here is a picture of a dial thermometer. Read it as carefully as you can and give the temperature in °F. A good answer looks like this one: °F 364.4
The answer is °F 95
